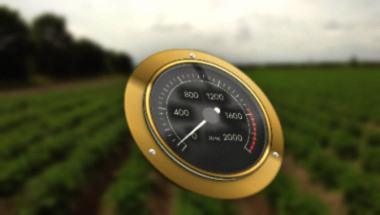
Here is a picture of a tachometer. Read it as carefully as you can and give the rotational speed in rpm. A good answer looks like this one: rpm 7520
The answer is rpm 50
